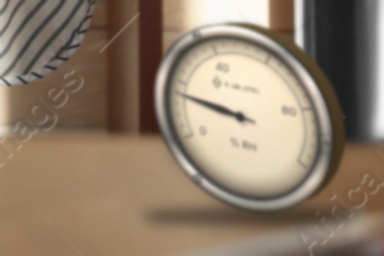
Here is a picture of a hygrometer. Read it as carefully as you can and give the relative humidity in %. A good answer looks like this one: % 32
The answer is % 16
